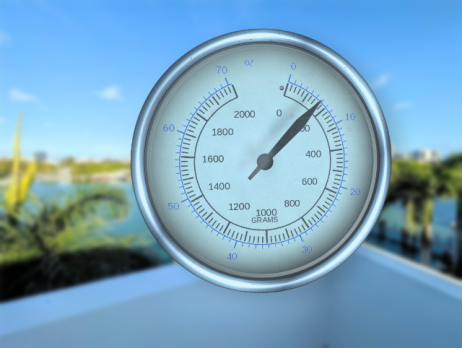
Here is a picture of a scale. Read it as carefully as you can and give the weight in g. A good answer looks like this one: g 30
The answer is g 160
